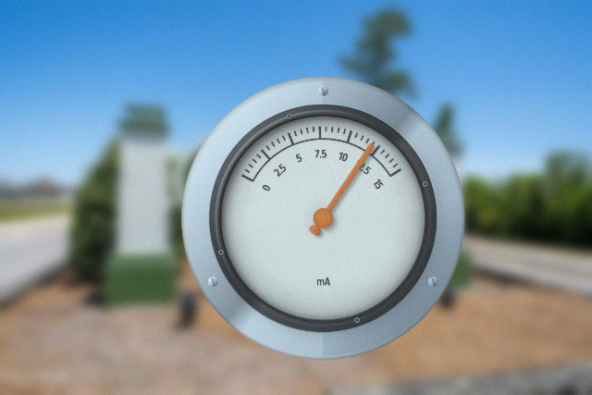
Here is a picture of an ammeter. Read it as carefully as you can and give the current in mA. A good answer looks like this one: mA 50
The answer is mA 12
